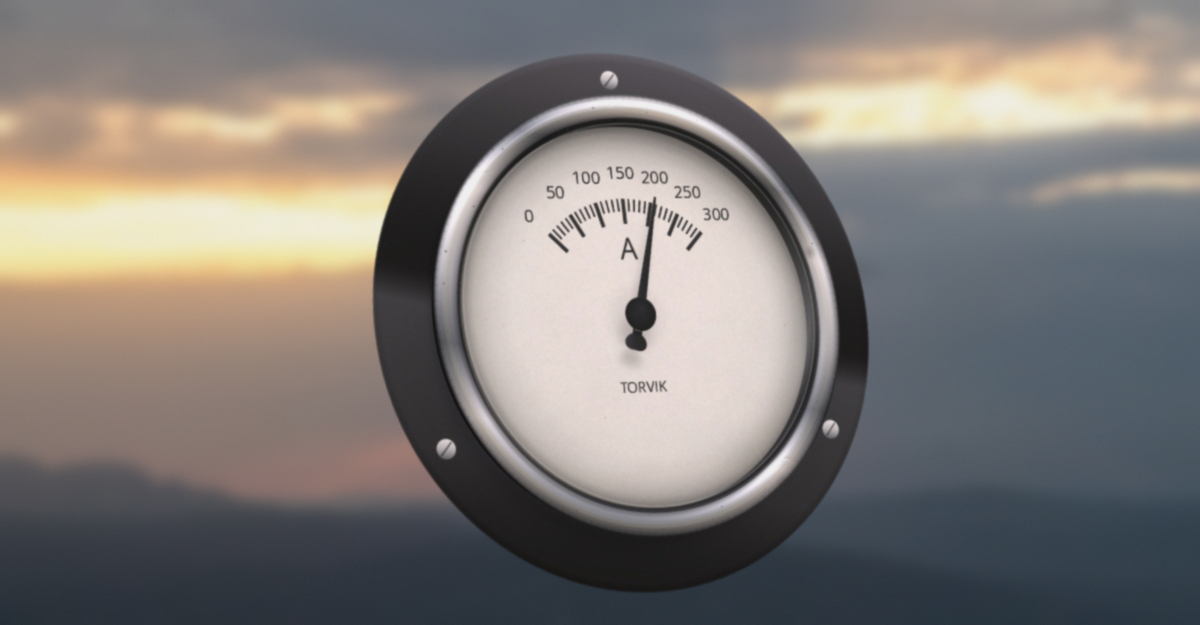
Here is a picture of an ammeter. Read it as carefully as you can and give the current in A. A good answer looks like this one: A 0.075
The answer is A 200
